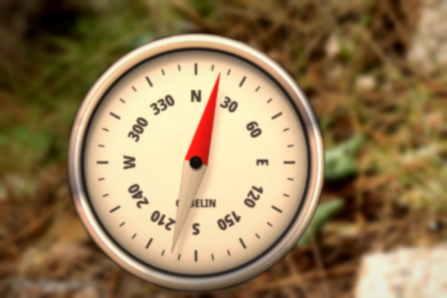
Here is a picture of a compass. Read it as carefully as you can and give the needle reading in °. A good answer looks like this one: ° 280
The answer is ° 15
